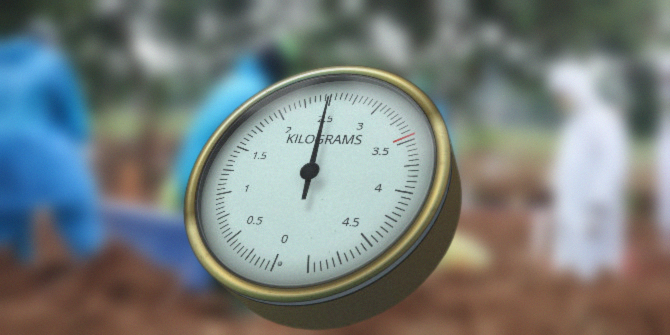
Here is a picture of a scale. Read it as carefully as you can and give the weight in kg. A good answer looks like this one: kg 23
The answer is kg 2.5
